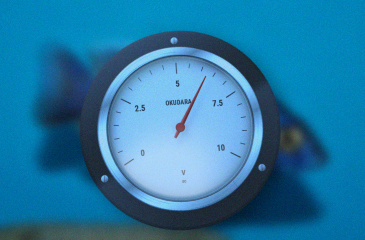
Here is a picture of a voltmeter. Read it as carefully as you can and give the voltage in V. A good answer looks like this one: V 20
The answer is V 6.25
